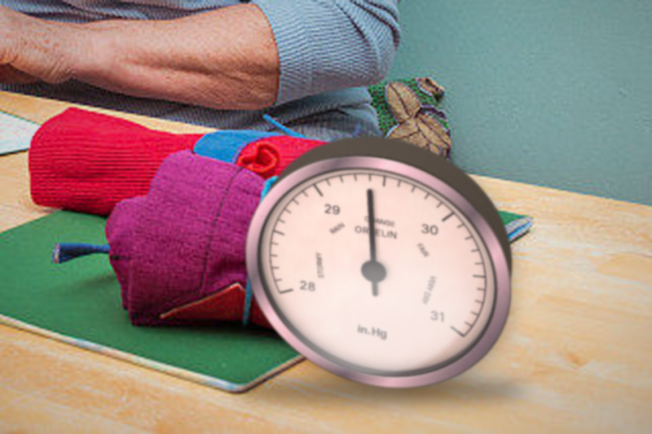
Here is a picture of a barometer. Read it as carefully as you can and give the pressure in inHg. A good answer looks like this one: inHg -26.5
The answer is inHg 29.4
